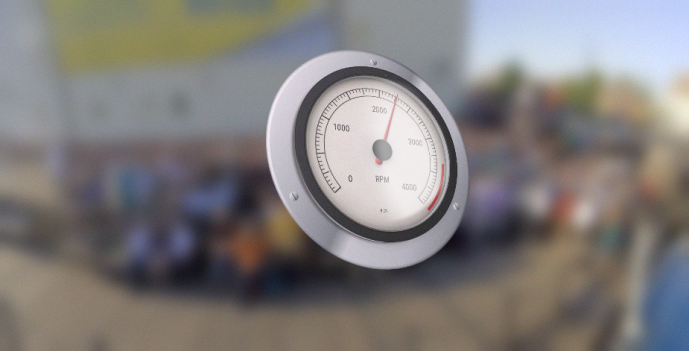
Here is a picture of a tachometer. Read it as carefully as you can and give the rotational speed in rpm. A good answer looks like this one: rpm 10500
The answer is rpm 2250
